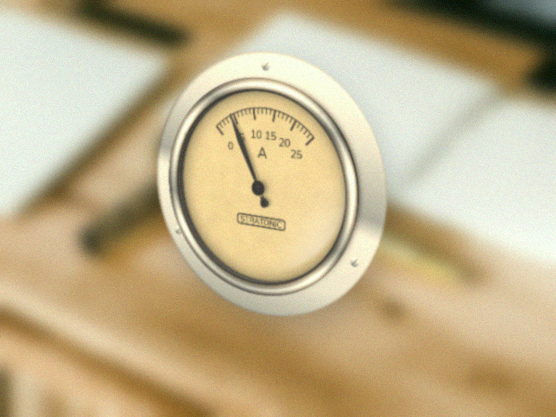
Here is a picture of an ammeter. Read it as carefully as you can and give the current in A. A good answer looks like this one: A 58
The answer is A 5
